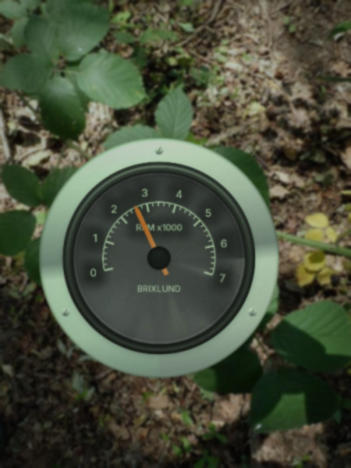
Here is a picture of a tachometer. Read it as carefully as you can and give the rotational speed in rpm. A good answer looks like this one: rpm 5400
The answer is rpm 2600
